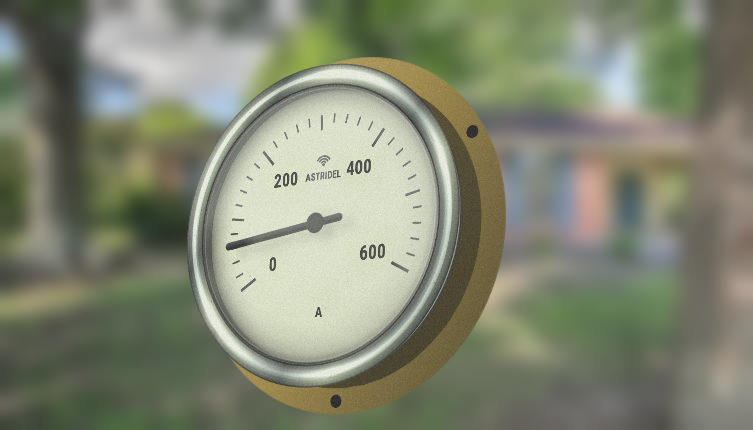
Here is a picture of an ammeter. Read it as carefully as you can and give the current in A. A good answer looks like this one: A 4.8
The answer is A 60
